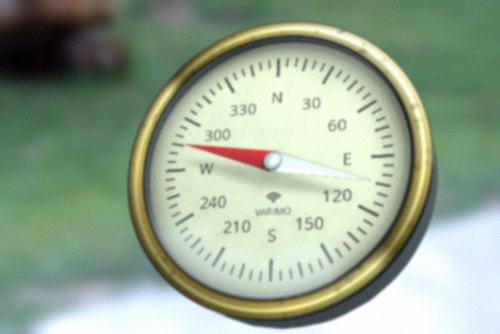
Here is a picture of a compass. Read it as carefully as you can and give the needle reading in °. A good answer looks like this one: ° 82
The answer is ° 285
